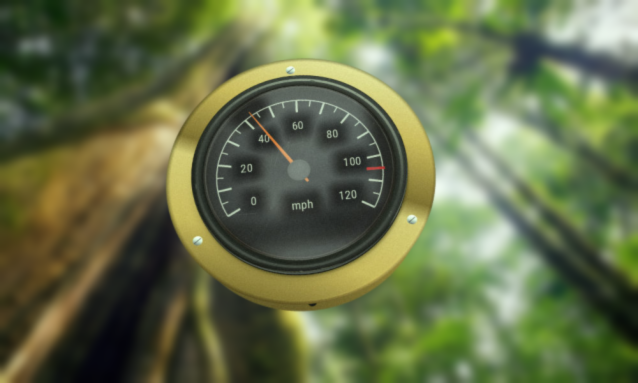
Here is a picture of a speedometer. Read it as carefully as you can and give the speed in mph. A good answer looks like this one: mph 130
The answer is mph 42.5
